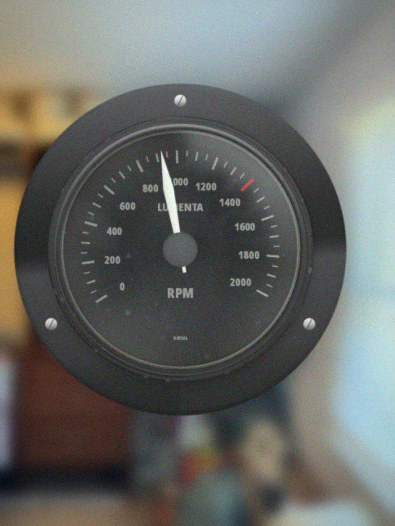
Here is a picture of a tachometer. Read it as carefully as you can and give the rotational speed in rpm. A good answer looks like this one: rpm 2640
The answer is rpm 925
